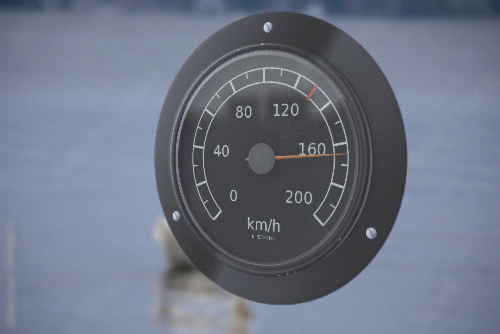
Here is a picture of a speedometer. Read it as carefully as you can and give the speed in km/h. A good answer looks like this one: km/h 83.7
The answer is km/h 165
